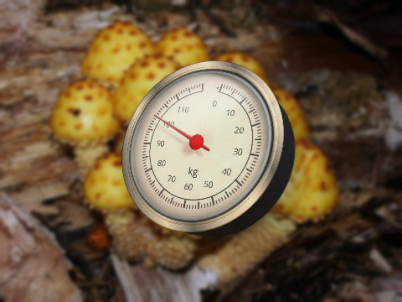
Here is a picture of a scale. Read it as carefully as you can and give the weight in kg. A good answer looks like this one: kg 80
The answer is kg 100
